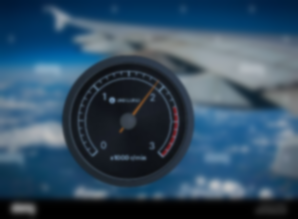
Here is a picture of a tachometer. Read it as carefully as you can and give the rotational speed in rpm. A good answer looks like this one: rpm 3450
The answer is rpm 1900
